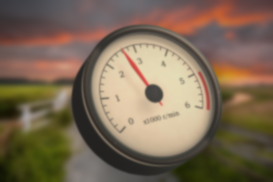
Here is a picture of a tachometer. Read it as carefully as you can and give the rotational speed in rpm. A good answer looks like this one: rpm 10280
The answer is rpm 2600
